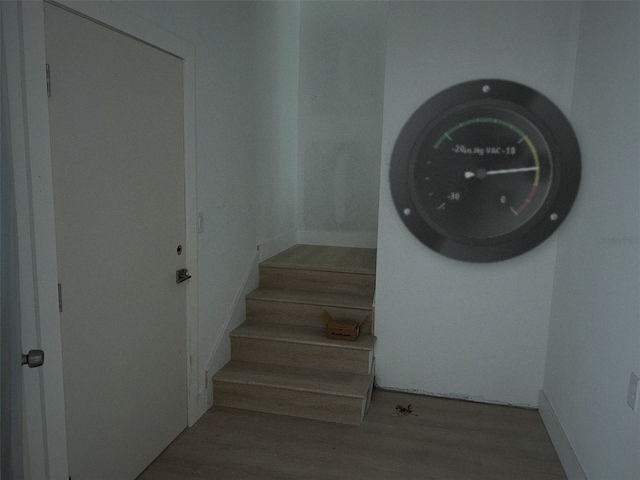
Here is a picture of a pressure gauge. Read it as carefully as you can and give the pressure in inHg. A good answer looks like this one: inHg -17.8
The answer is inHg -6
